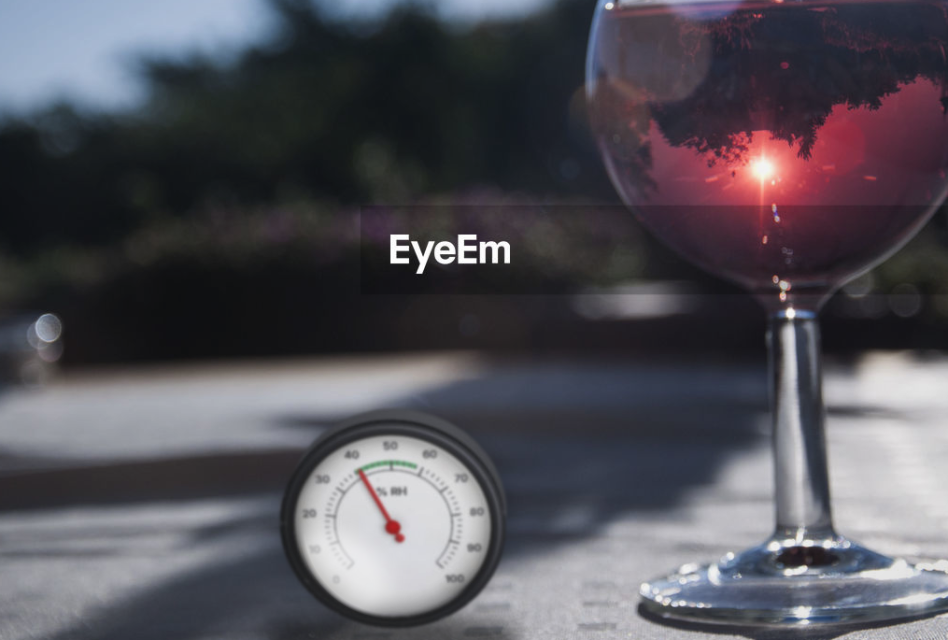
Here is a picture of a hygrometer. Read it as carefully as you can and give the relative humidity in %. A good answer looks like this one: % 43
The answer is % 40
